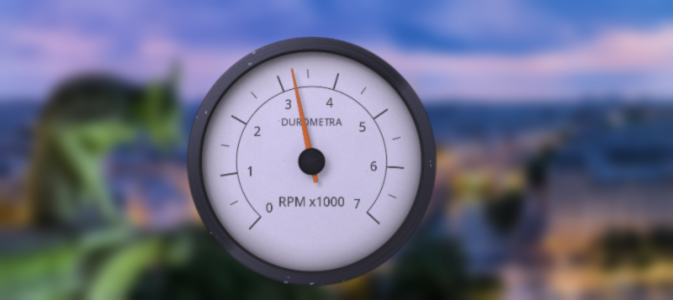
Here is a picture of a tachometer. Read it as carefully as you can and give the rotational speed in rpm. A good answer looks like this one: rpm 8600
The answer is rpm 3250
